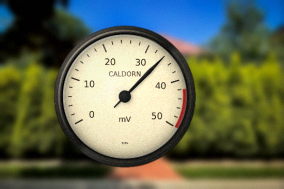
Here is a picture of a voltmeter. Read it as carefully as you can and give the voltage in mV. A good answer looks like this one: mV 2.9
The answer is mV 34
